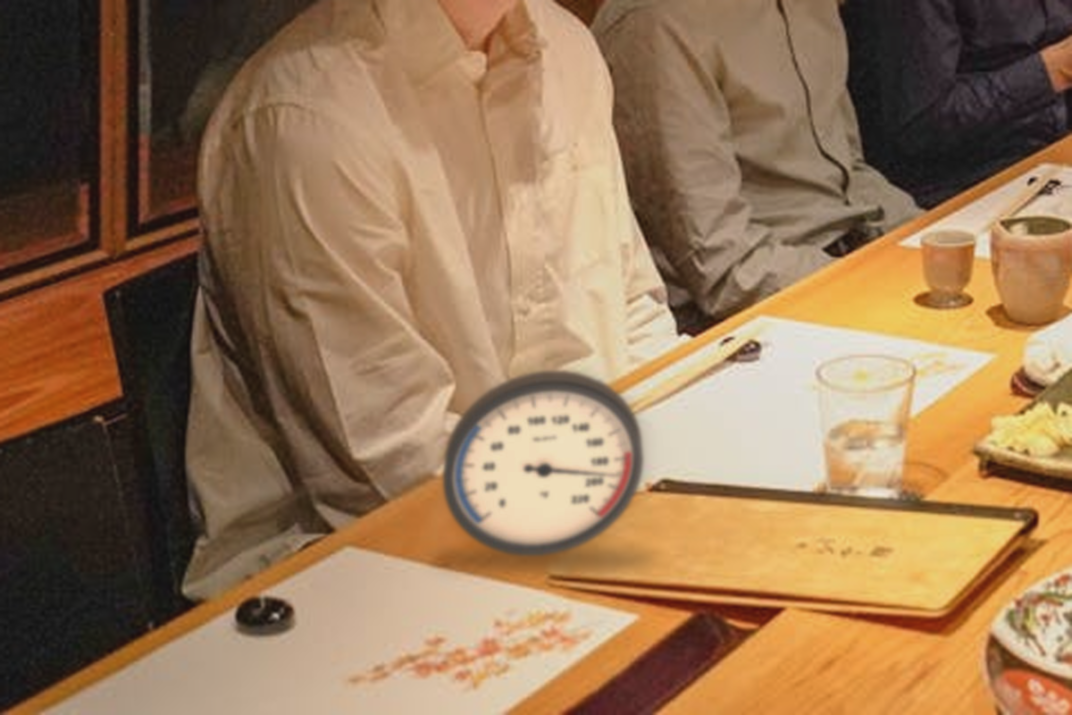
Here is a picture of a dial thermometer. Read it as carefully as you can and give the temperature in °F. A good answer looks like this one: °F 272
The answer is °F 190
